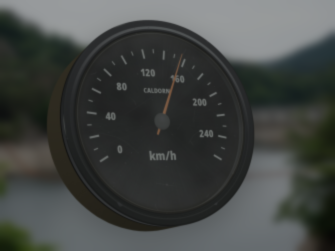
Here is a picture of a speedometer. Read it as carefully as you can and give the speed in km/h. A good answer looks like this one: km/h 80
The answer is km/h 155
